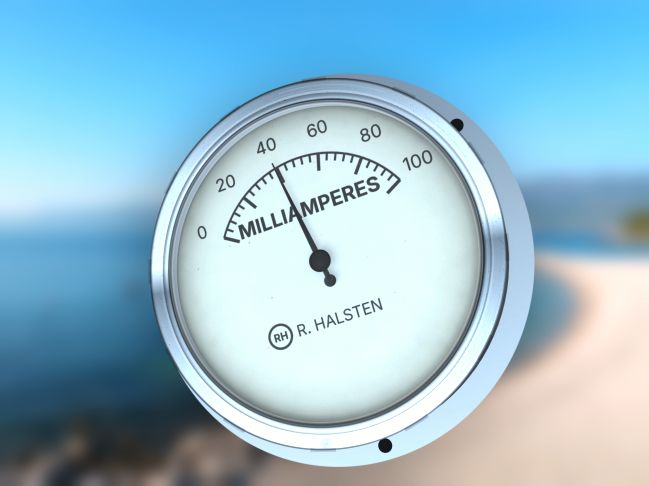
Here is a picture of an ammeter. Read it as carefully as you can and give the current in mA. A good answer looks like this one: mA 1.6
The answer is mA 40
